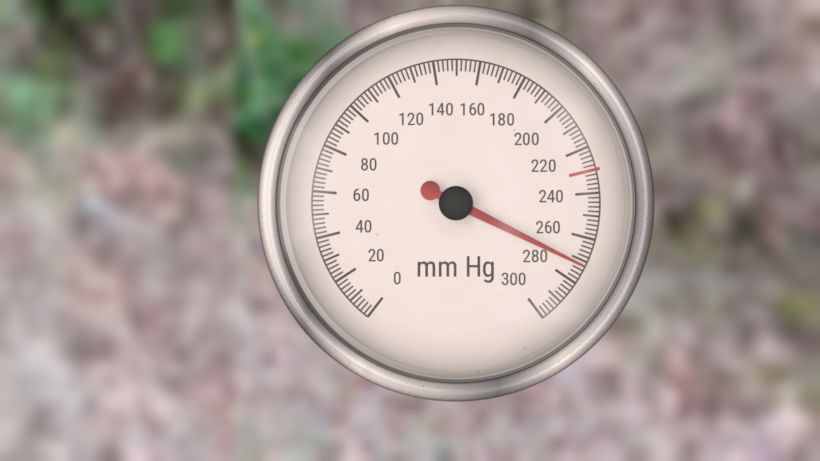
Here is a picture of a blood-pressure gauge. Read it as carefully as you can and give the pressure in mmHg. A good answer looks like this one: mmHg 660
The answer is mmHg 272
